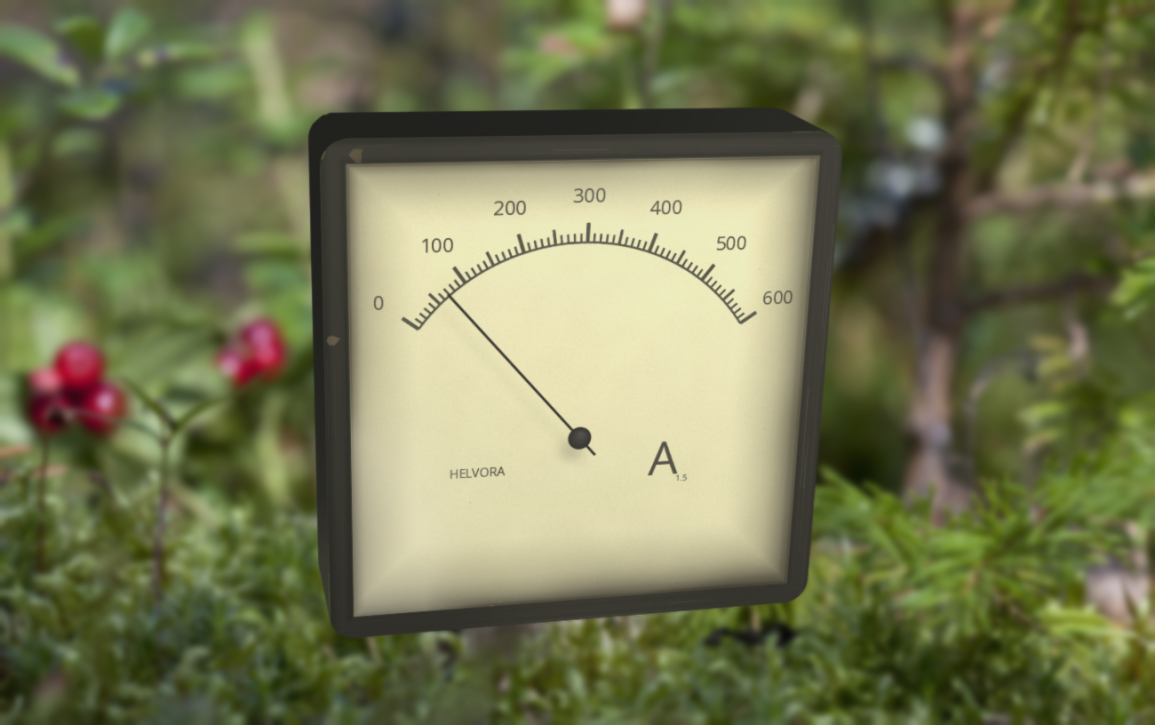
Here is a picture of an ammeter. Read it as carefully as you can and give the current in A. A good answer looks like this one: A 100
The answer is A 70
